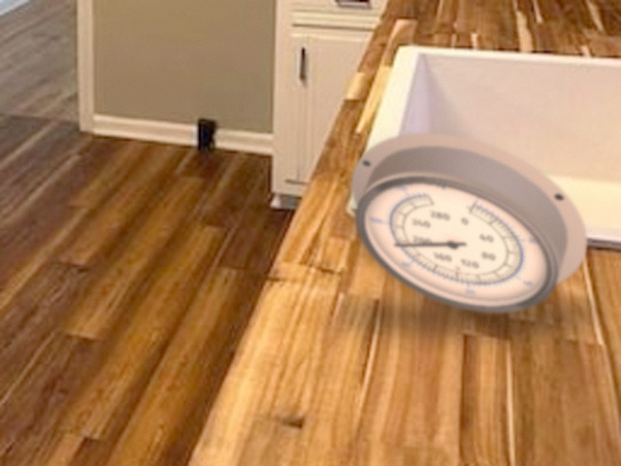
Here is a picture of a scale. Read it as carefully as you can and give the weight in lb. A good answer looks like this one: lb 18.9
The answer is lb 200
